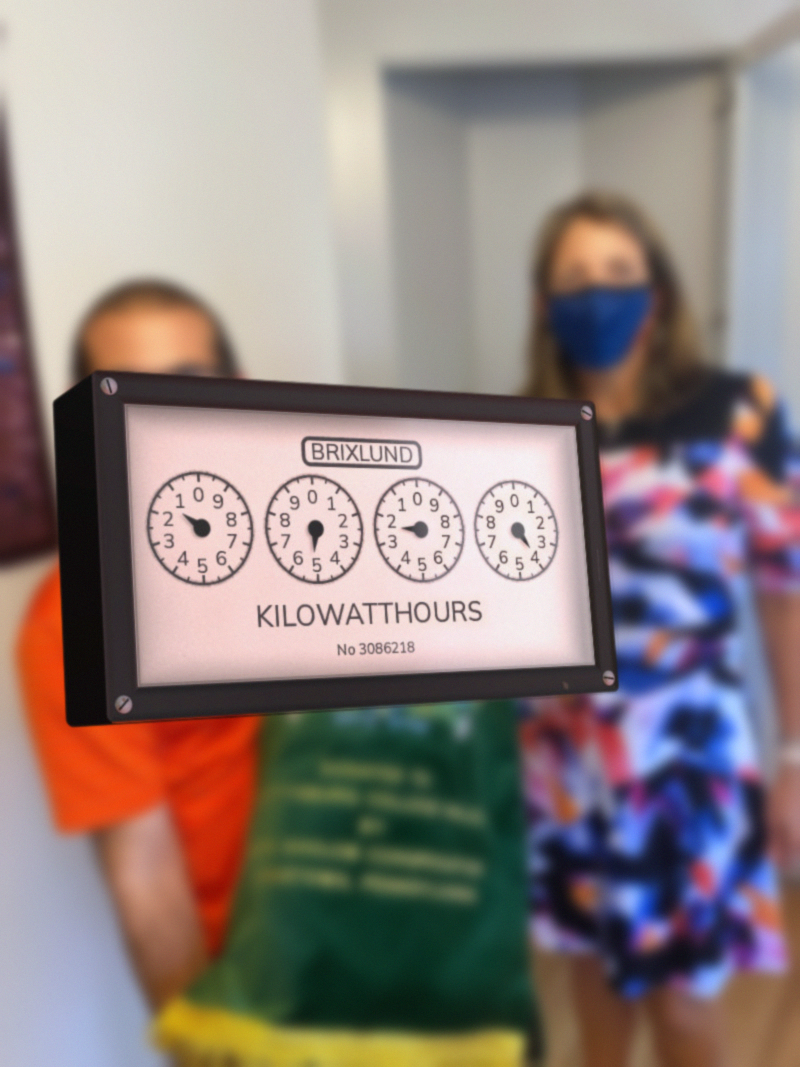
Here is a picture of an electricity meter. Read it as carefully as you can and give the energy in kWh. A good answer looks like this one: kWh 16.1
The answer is kWh 1524
